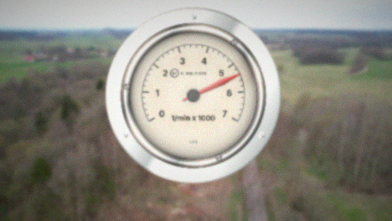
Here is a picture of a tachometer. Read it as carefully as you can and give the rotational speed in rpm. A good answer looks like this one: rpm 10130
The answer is rpm 5400
